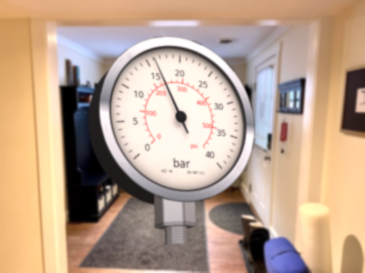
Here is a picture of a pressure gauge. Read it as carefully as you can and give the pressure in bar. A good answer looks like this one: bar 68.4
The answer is bar 16
